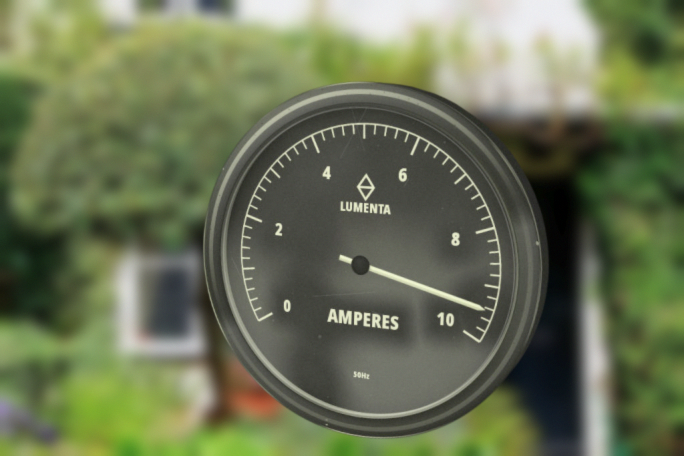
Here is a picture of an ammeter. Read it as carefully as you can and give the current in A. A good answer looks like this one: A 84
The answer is A 9.4
